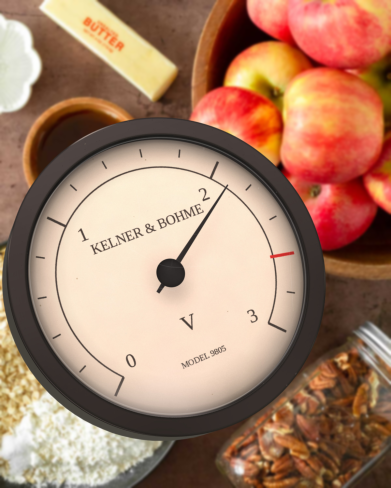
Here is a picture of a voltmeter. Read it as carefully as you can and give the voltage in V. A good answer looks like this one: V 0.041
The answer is V 2.1
